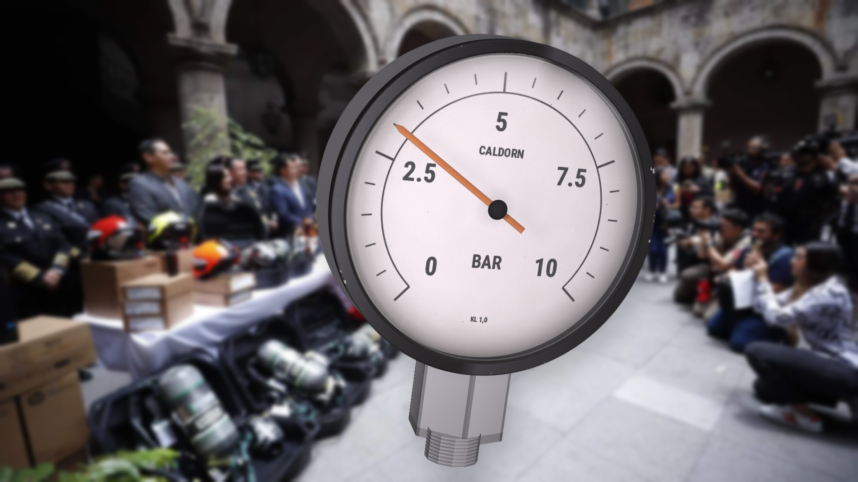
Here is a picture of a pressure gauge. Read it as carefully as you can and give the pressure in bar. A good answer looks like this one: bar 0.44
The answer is bar 3
